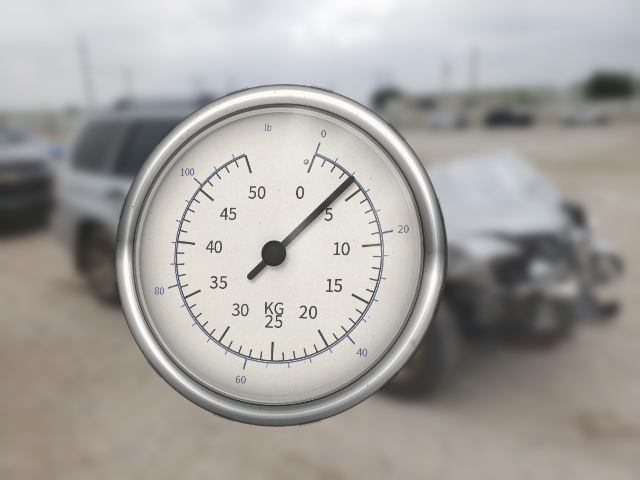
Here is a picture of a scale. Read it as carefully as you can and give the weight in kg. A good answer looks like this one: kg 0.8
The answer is kg 4
